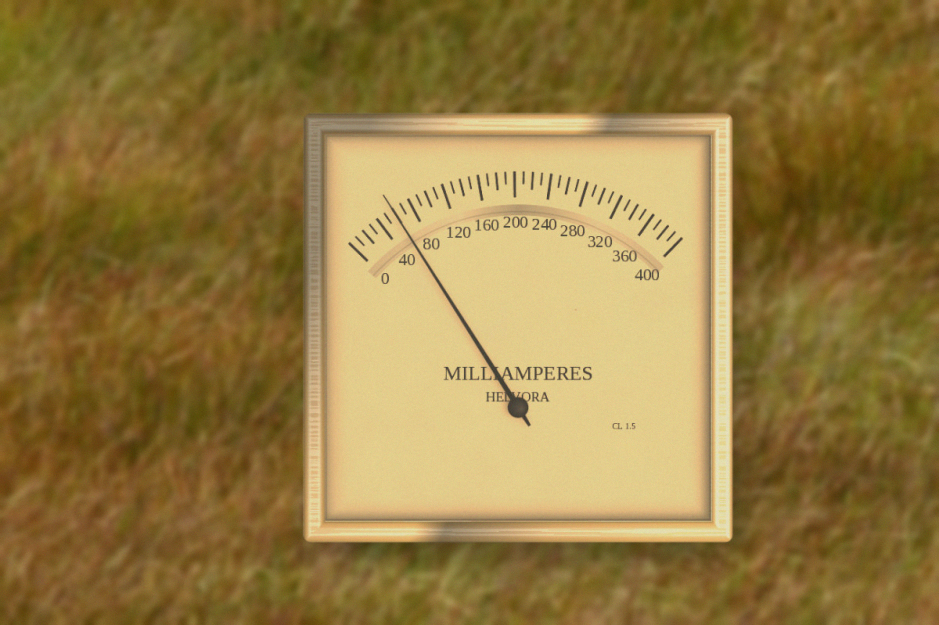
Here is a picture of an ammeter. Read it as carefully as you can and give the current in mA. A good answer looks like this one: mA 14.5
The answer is mA 60
